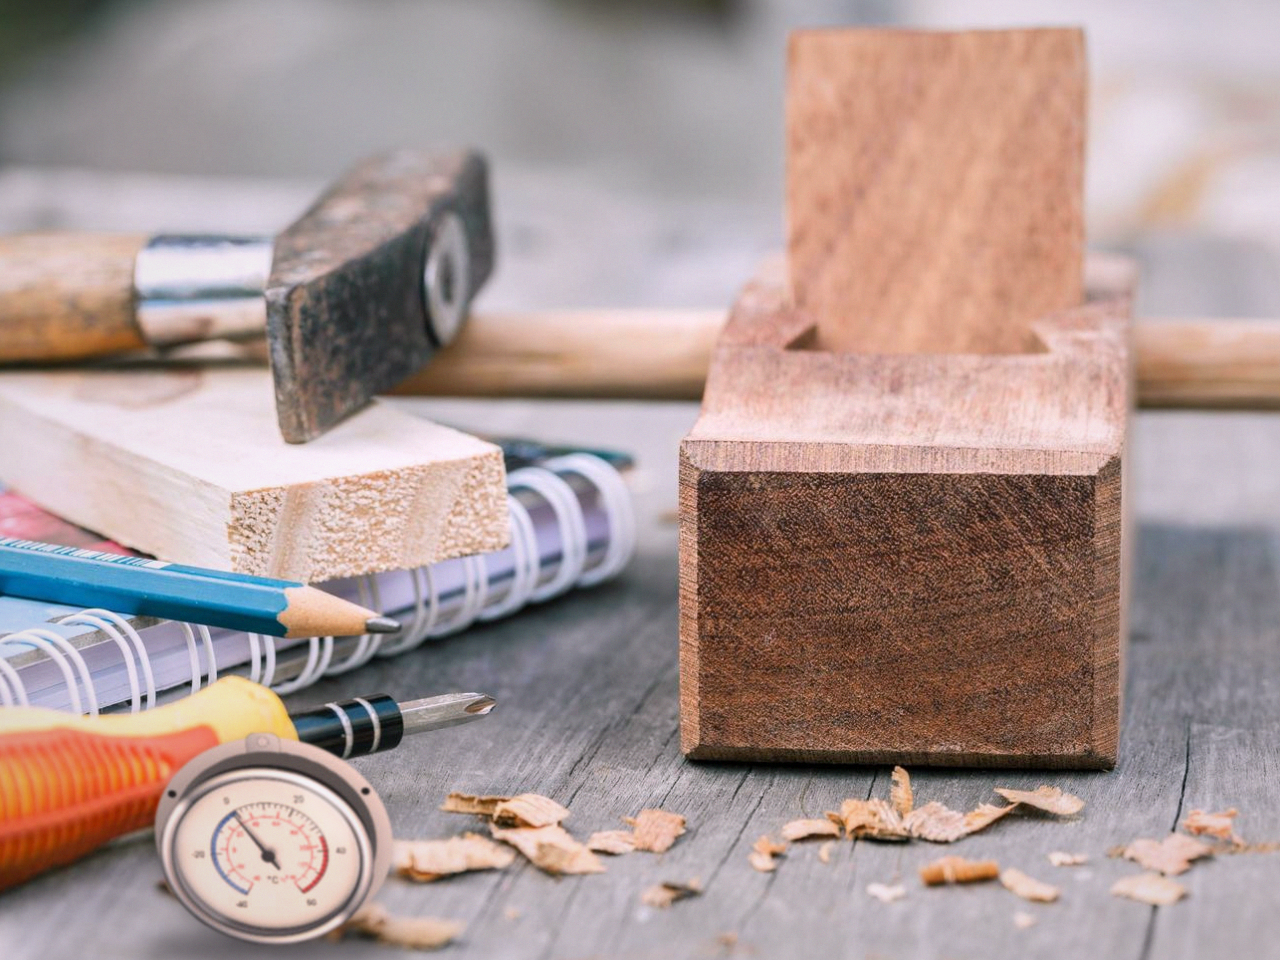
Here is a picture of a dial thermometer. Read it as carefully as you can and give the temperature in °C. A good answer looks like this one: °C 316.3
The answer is °C 0
